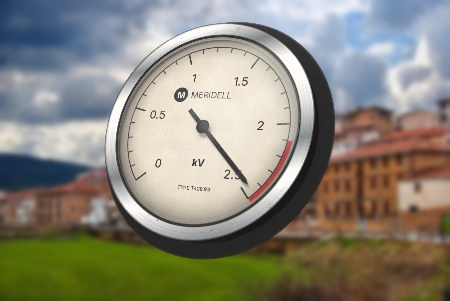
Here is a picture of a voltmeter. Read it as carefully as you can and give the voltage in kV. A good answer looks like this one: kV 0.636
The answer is kV 2.45
